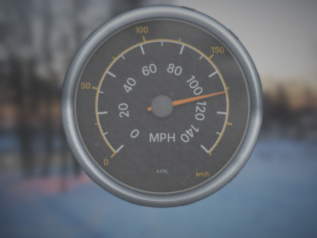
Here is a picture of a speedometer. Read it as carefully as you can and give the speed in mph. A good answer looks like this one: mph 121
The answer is mph 110
